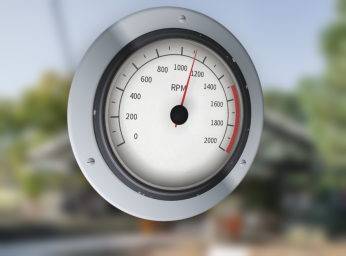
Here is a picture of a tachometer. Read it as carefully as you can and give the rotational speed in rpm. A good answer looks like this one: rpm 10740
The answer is rpm 1100
